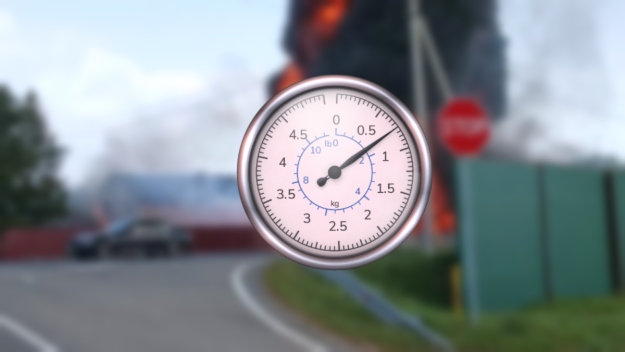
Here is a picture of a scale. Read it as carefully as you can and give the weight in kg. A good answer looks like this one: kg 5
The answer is kg 0.75
